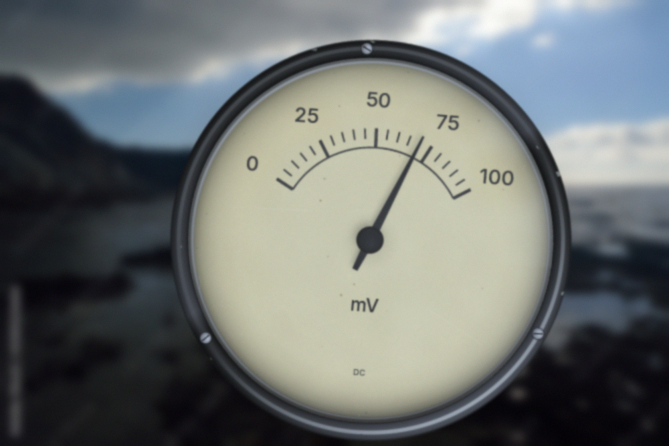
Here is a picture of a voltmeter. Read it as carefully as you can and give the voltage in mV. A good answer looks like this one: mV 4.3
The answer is mV 70
